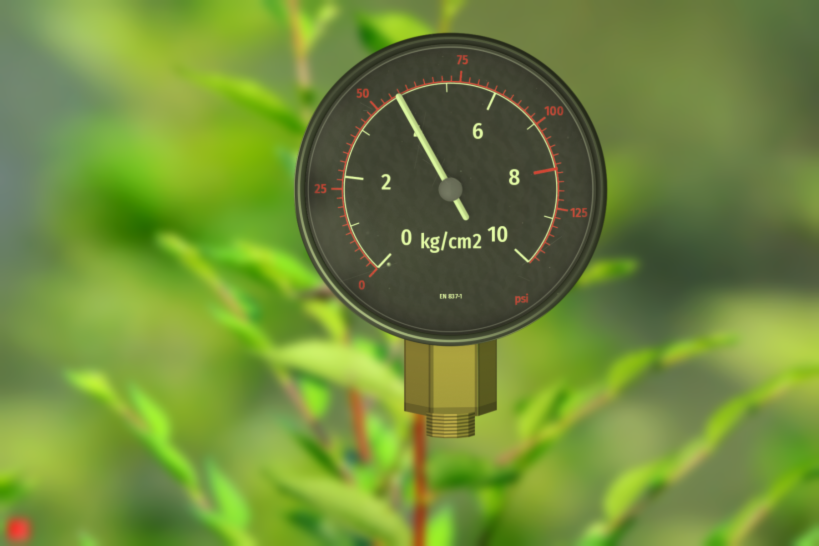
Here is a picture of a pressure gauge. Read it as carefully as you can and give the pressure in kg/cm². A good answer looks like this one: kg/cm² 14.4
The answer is kg/cm² 4
